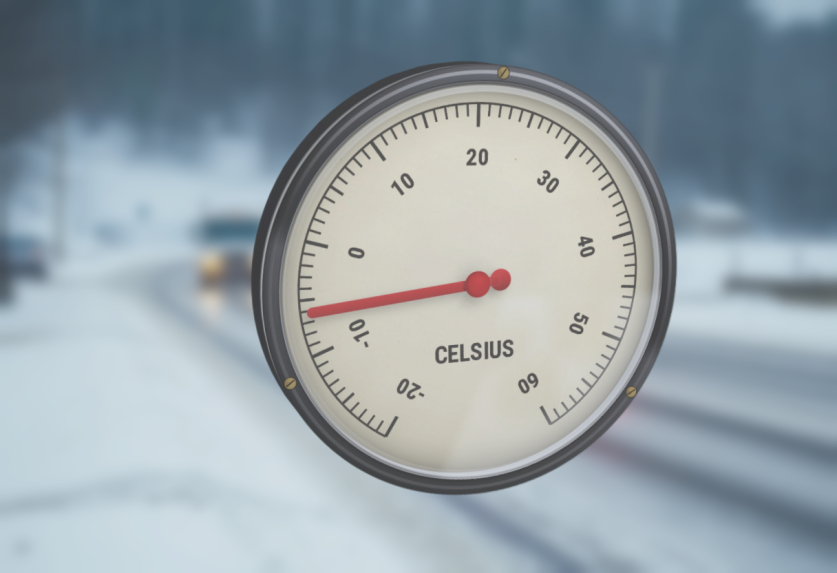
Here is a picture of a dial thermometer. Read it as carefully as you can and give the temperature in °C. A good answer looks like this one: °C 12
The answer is °C -6
